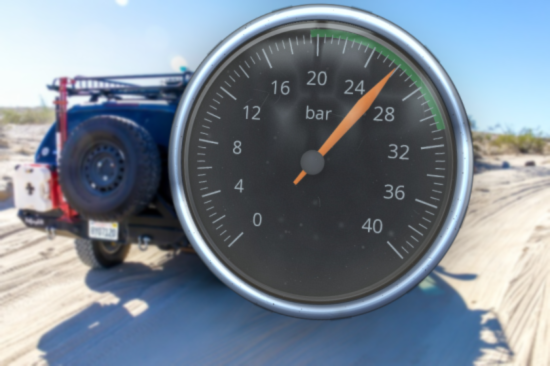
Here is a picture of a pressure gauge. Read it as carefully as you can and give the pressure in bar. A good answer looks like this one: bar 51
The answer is bar 26
